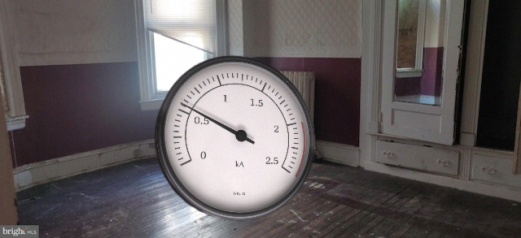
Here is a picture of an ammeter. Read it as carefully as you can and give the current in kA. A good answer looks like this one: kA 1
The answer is kA 0.55
